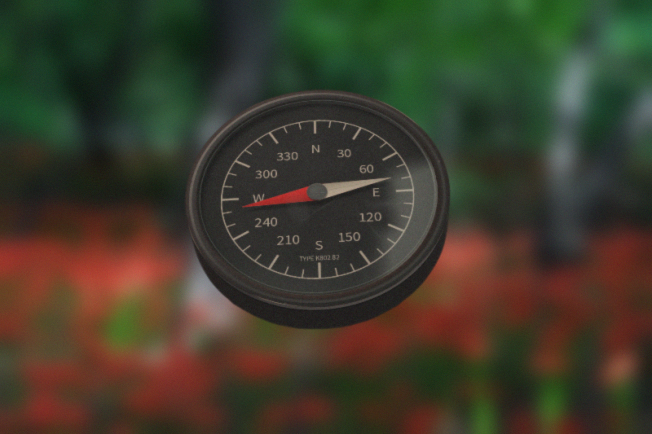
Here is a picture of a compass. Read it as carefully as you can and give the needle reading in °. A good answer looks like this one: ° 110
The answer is ° 260
